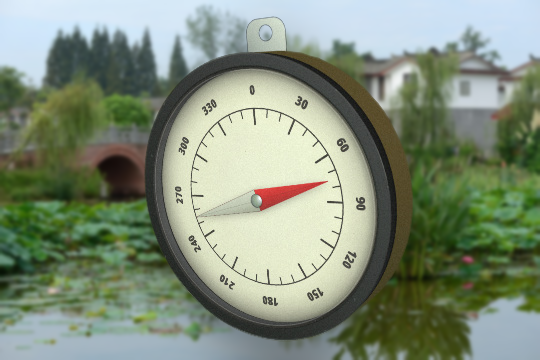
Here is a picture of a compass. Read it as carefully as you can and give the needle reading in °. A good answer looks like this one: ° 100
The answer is ° 75
